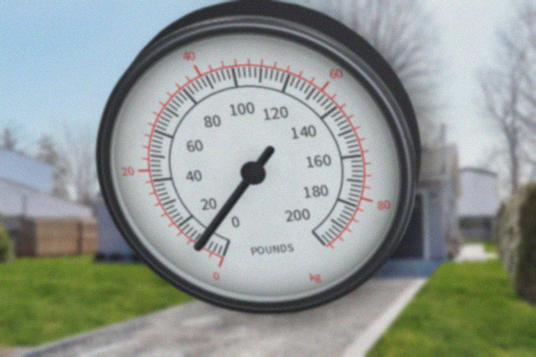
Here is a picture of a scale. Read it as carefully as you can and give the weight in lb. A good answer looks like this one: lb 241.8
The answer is lb 10
